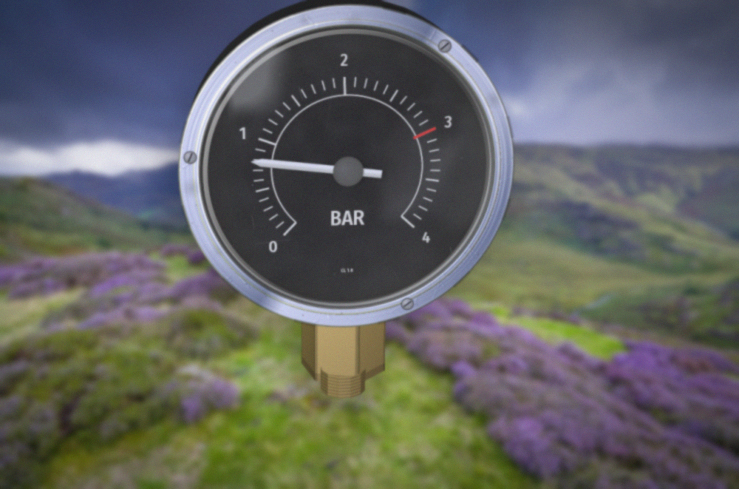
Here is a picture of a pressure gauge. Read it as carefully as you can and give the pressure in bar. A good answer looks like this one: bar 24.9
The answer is bar 0.8
